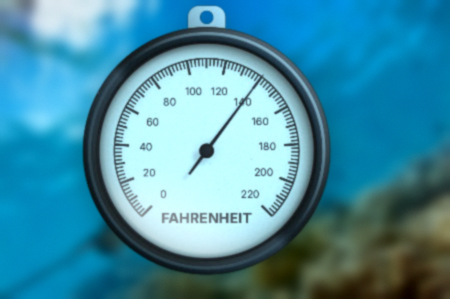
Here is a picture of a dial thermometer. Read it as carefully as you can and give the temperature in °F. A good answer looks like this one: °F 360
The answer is °F 140
